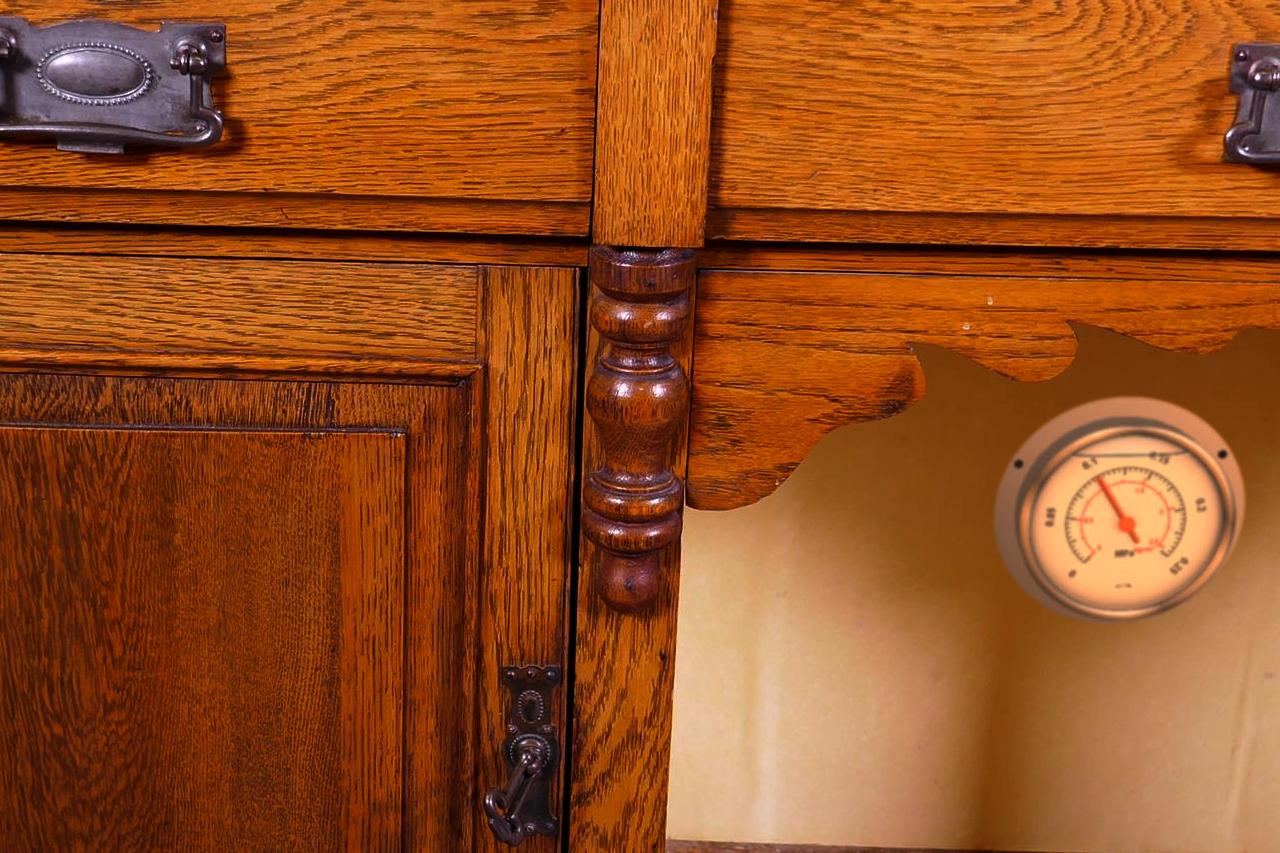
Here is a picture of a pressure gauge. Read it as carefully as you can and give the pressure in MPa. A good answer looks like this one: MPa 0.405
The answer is MPa 0.1
